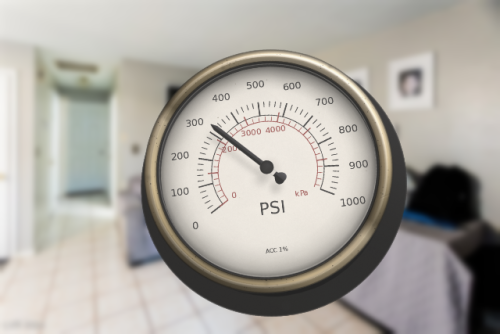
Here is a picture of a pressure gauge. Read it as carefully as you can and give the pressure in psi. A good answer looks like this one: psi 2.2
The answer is psi 320
